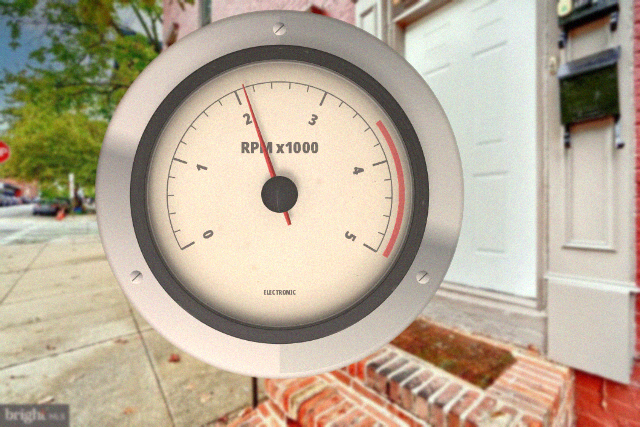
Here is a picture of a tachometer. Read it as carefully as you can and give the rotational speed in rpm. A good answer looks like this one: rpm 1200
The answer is rpm 2100
